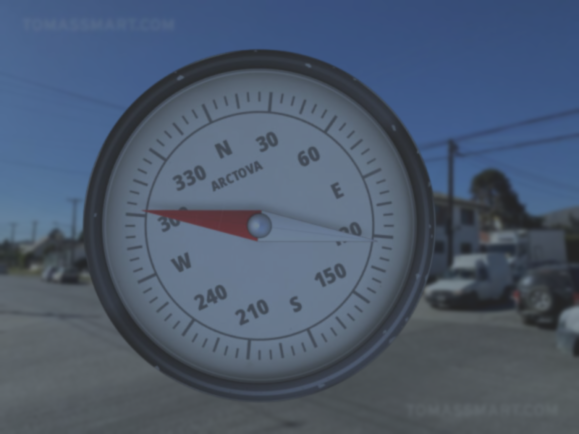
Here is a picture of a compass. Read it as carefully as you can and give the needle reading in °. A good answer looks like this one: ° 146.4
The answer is ° 302.5
